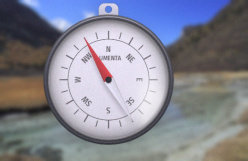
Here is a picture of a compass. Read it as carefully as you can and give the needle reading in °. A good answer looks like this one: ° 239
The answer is ° 330
